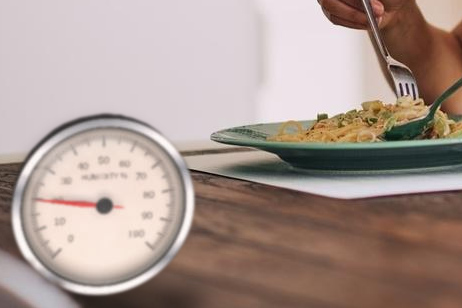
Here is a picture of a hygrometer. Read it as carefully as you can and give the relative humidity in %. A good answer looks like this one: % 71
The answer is % 20
